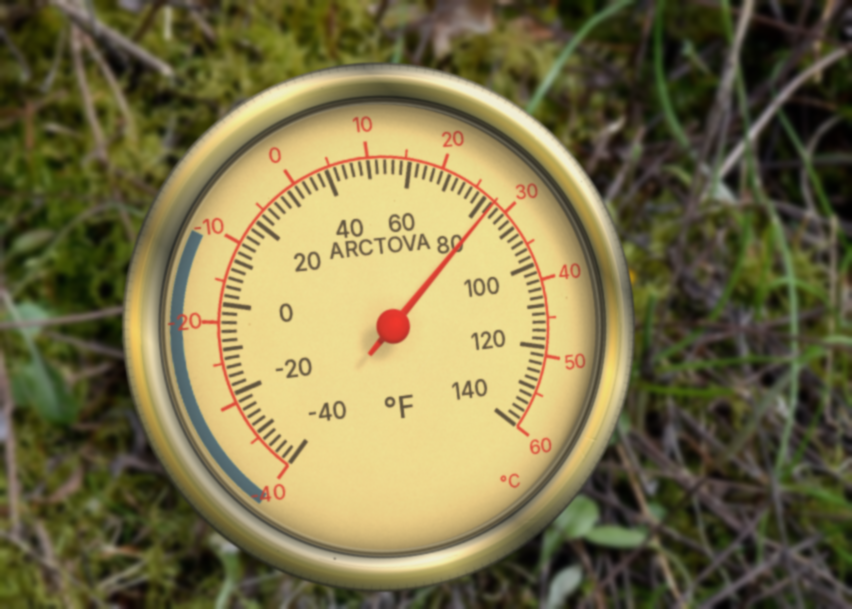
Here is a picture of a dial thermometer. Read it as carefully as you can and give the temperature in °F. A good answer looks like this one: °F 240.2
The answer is °F 82
